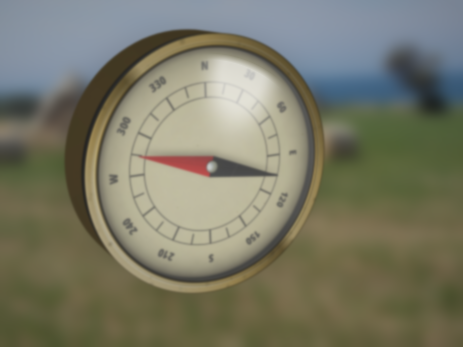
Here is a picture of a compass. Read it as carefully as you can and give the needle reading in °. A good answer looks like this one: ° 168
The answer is ° 285
